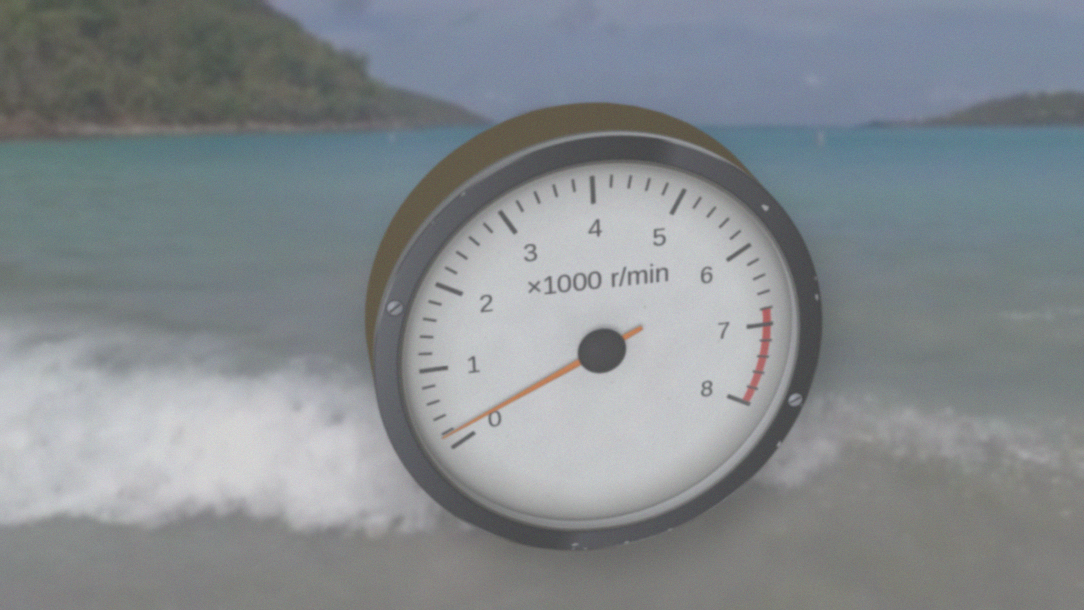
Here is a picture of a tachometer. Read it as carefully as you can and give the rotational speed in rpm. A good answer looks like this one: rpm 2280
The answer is rpm 200
